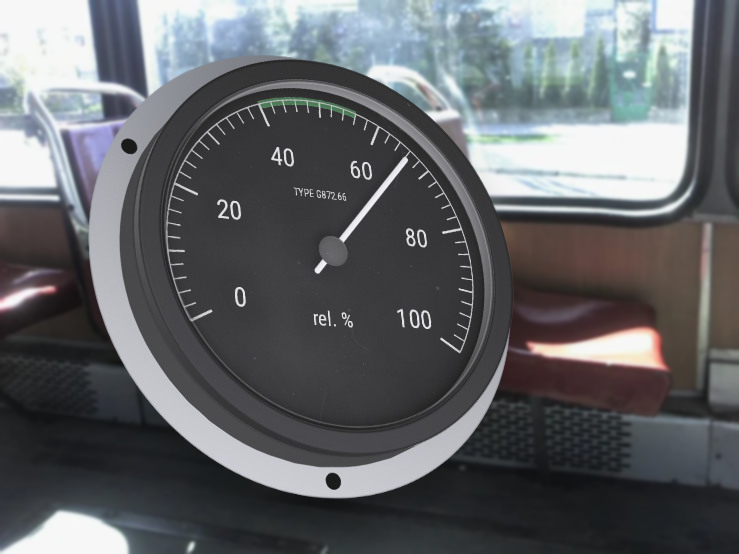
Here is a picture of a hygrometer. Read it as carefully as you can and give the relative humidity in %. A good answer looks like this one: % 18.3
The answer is % 66
